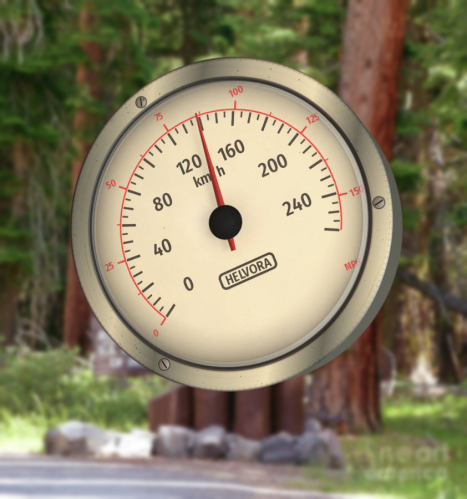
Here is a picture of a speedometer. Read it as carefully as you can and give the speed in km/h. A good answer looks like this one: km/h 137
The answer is km/h 140
